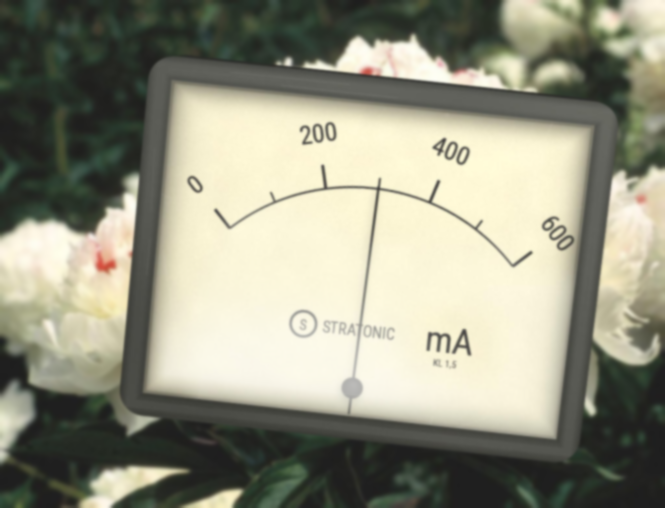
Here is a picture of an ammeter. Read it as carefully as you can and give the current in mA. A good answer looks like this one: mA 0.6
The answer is mA 300
